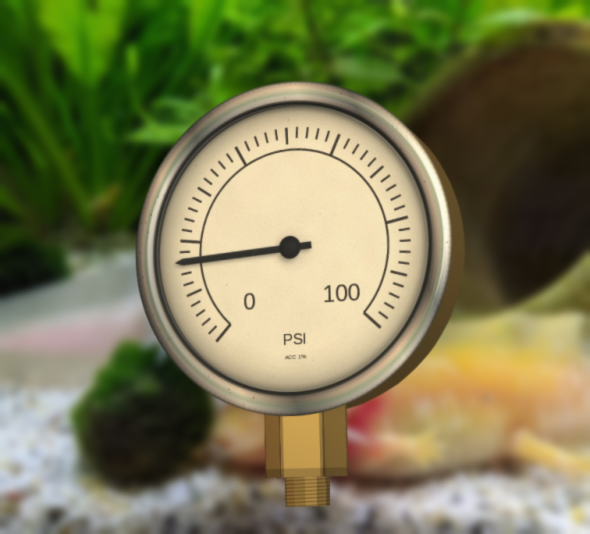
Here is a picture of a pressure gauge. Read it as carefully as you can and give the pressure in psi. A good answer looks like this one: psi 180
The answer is psi 16
